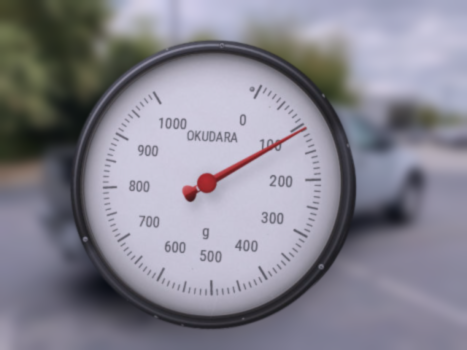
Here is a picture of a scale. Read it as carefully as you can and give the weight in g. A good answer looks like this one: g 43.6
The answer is g 110
